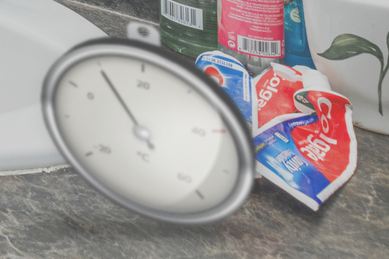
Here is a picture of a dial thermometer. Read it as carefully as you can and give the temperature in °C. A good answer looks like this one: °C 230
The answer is °C 10
